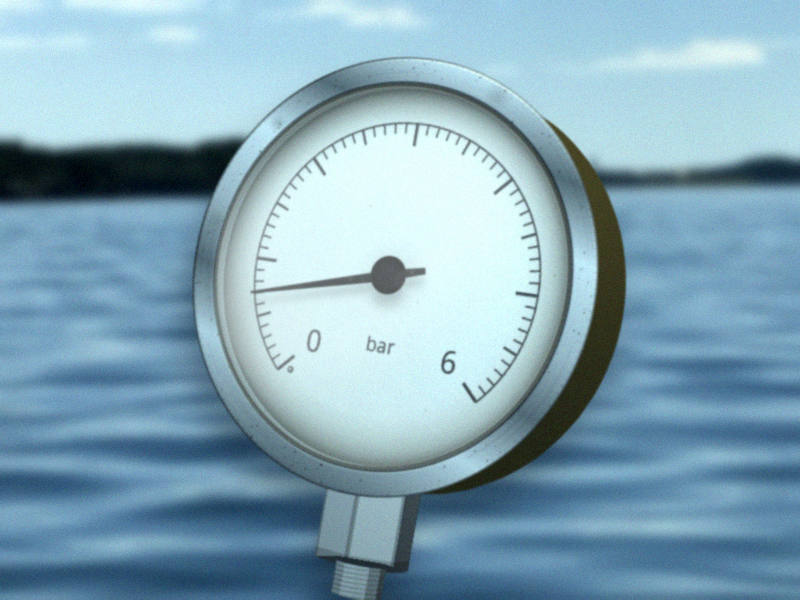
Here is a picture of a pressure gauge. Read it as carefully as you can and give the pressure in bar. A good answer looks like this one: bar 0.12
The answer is bar 0.7
